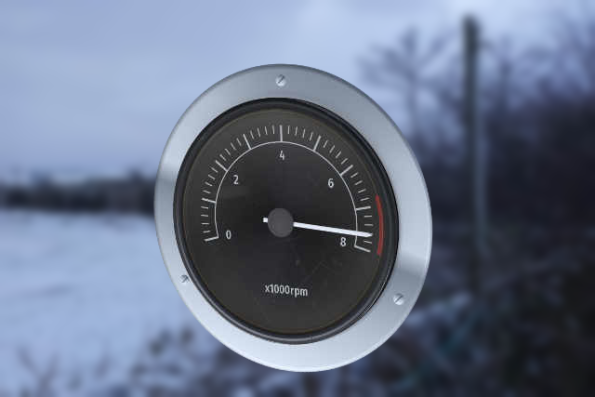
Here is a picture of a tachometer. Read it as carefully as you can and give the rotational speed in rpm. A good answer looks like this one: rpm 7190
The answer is rpm 7600
